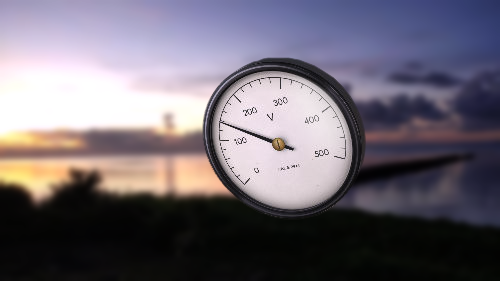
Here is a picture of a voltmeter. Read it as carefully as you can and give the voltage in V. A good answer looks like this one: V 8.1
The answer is V 140
